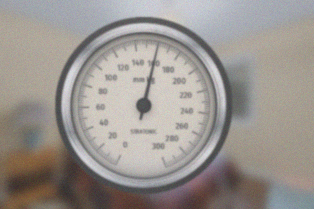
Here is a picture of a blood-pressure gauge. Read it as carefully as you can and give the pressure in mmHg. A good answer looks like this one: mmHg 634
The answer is mmHg 160
